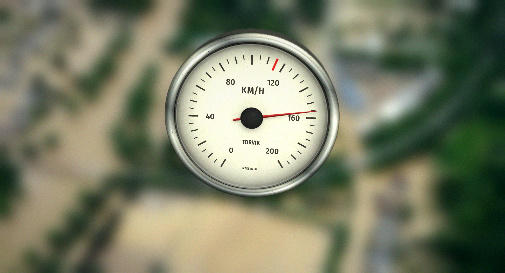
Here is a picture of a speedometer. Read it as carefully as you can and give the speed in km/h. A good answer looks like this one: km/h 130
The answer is km/h 155
